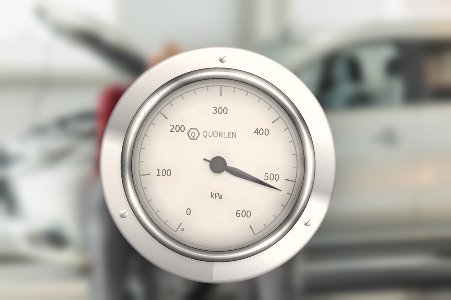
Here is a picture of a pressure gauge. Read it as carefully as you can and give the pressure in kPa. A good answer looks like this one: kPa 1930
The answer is kPa 520
